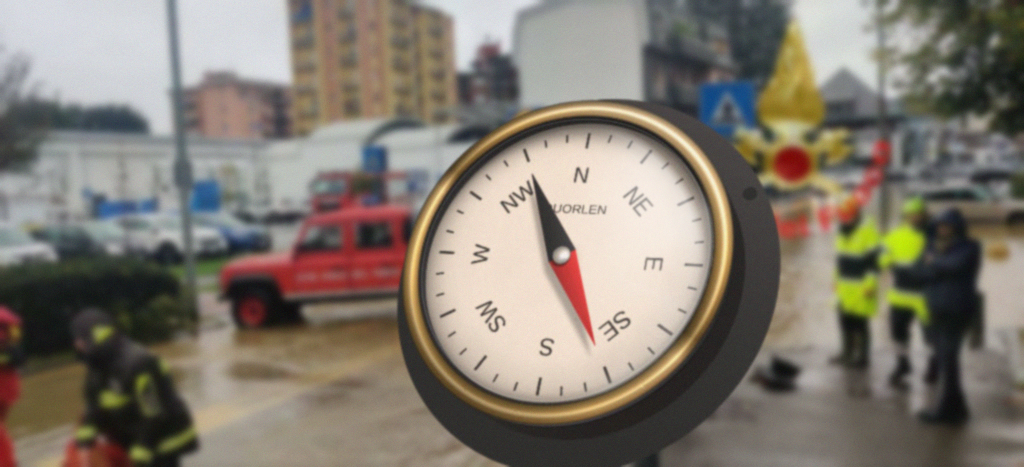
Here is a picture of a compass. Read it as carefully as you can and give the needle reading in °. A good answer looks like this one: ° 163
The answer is ° 150
